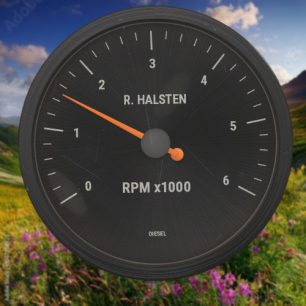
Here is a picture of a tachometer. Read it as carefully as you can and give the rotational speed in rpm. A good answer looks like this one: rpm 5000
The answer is rpm 1500
